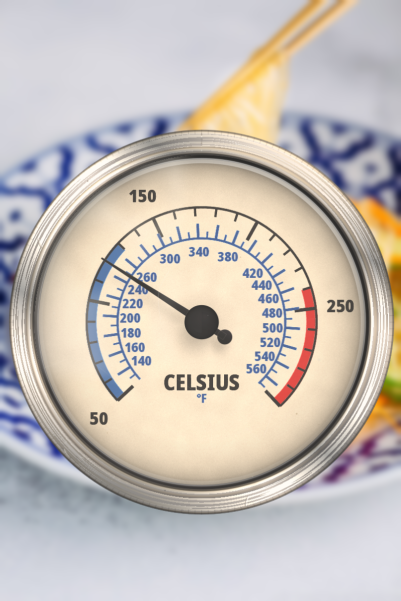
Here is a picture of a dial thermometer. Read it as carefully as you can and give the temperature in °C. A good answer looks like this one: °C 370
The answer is °C 120
